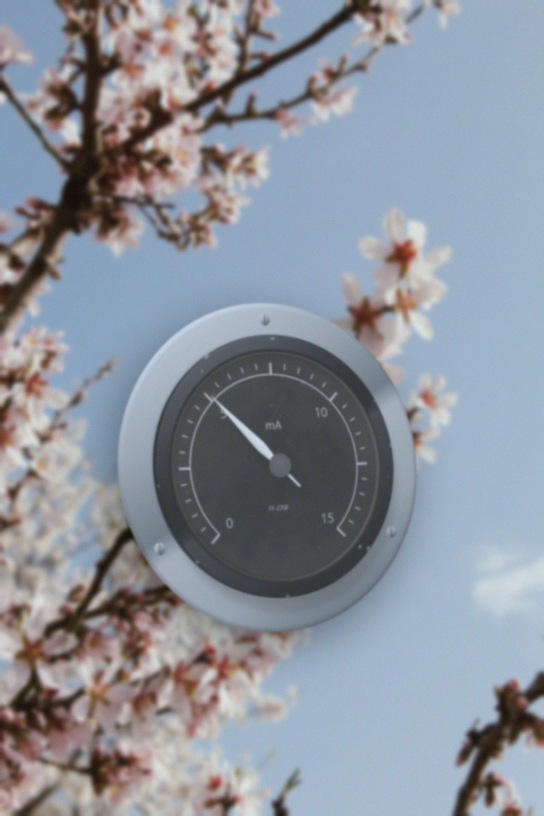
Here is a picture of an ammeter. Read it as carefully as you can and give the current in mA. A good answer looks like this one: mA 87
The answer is mA 5
